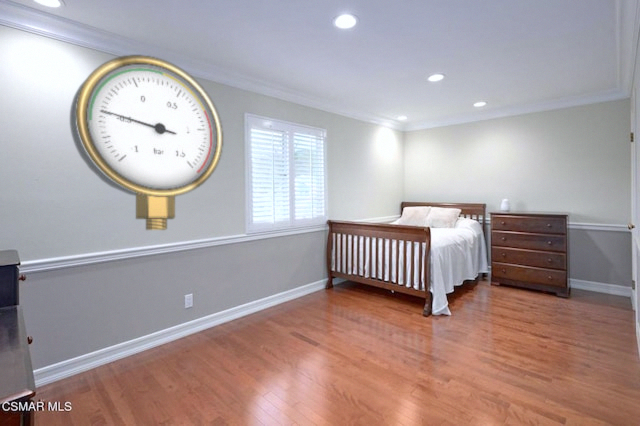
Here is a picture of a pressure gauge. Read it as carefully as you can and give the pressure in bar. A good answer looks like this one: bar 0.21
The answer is bar -0.5
